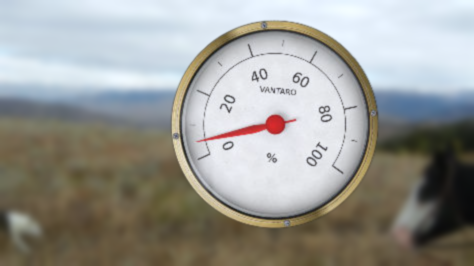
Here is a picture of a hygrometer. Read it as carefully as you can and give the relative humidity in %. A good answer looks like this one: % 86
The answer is % 5
